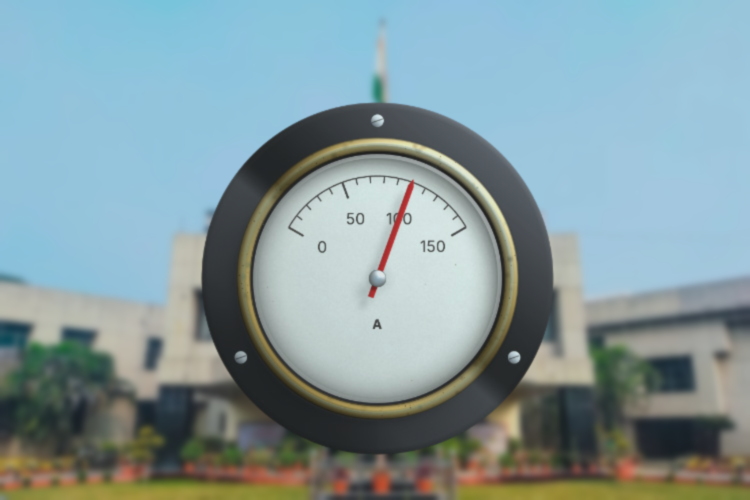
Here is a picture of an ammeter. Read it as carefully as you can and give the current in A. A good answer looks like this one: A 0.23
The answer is A 100
